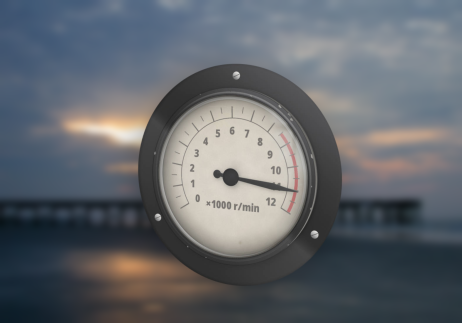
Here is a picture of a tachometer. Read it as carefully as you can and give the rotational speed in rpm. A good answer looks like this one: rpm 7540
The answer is rpm 11000
